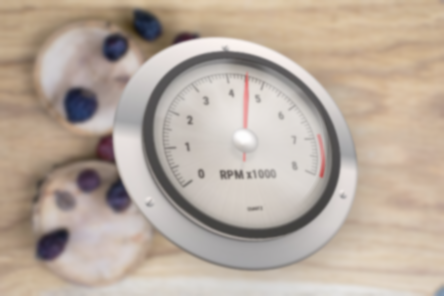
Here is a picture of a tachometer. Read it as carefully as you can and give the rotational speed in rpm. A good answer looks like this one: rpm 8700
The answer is rpm 4500
